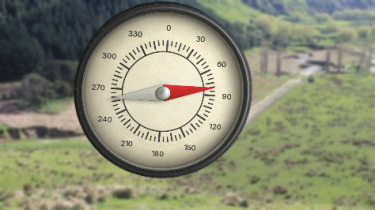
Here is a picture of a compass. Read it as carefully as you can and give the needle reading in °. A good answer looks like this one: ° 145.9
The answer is ° 80
